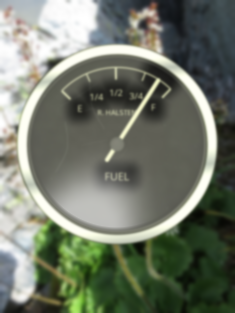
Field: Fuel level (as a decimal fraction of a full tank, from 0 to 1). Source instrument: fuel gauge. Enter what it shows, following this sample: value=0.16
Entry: value=0.875
